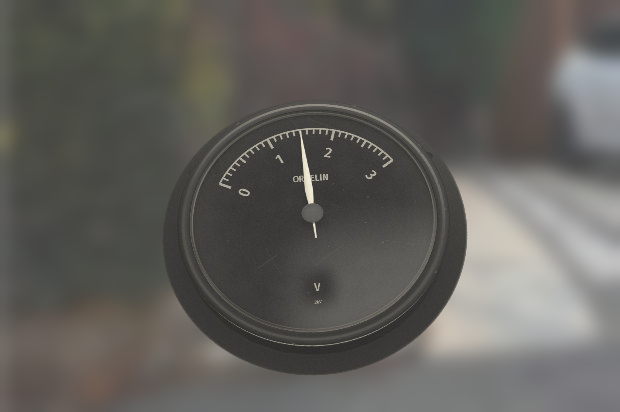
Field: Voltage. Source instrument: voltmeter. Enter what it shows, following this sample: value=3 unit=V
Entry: value=1.5 unit=V
